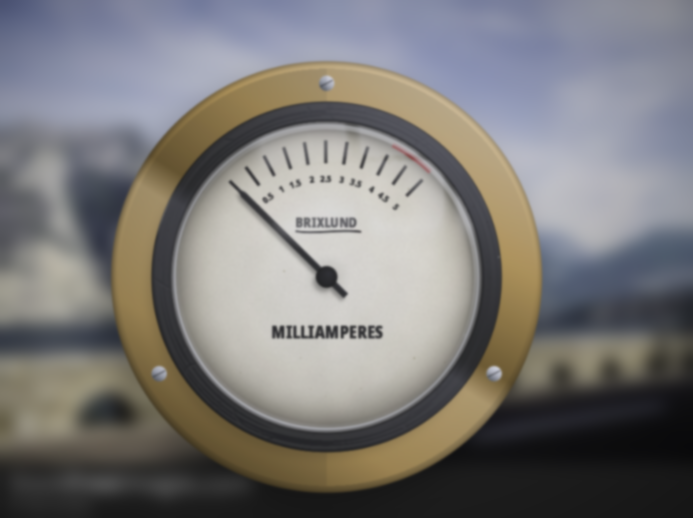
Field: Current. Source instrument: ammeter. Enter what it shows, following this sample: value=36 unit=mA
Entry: value=0 unit=mA
